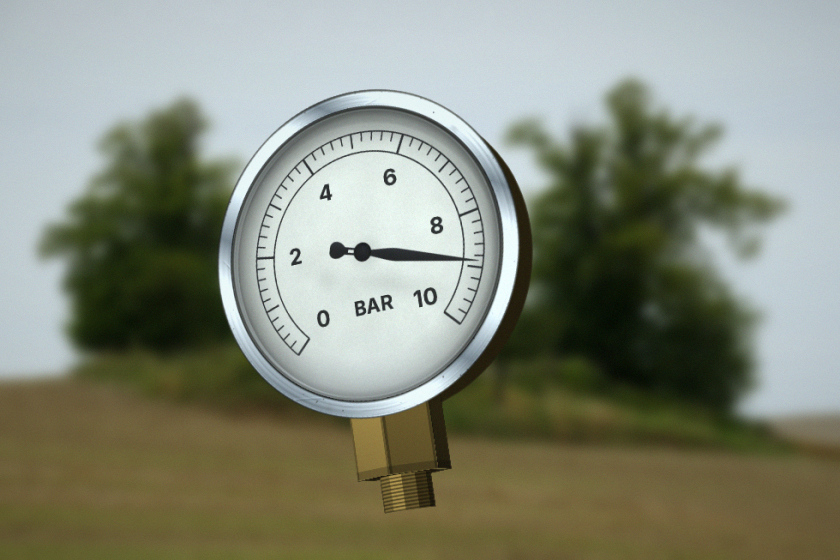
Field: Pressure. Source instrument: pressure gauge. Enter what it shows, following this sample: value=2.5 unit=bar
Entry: value=8.9 unit=bar
